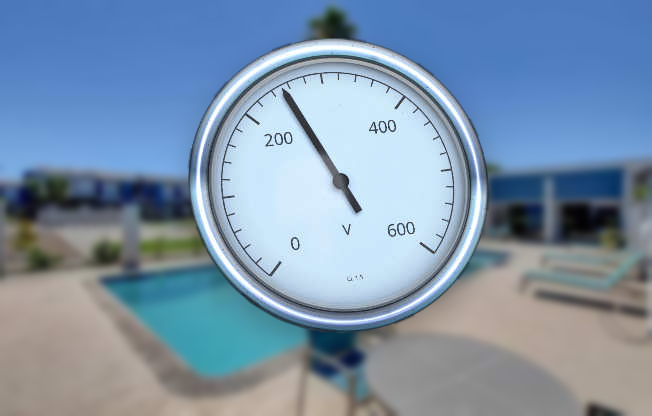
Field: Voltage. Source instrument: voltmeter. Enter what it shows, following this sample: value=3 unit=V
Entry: value=250 unit=V
